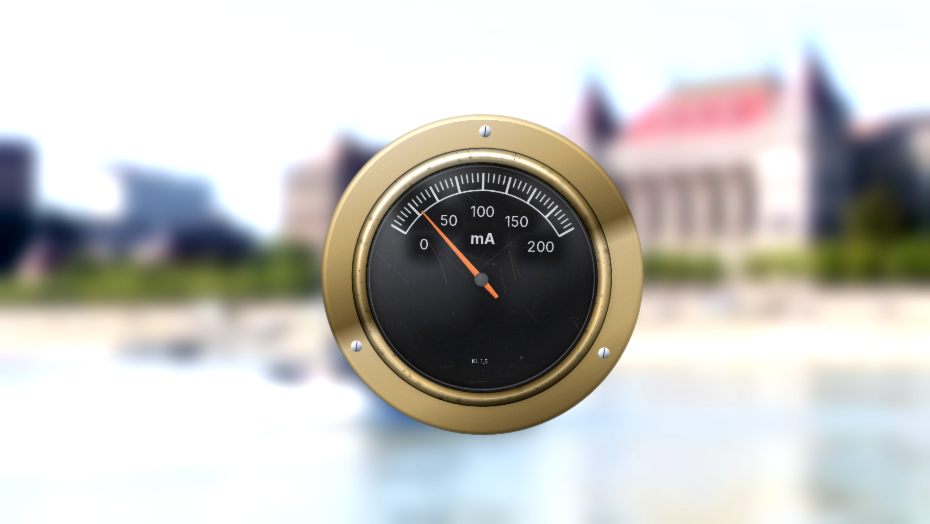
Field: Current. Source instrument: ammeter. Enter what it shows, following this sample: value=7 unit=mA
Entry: value=30 unit=mA
